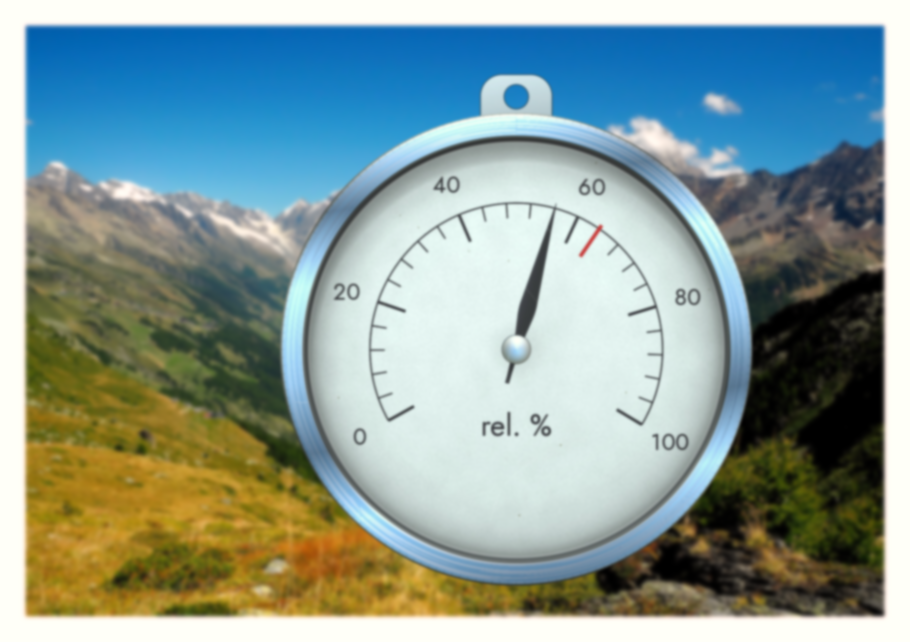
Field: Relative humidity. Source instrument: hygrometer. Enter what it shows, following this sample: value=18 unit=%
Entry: value=56 unit=%
